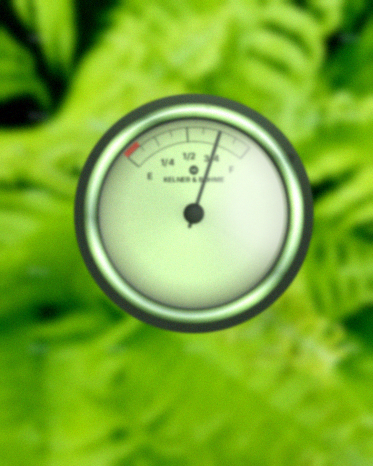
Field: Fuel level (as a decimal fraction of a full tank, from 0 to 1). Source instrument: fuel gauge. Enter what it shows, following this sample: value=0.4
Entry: value=0.75
